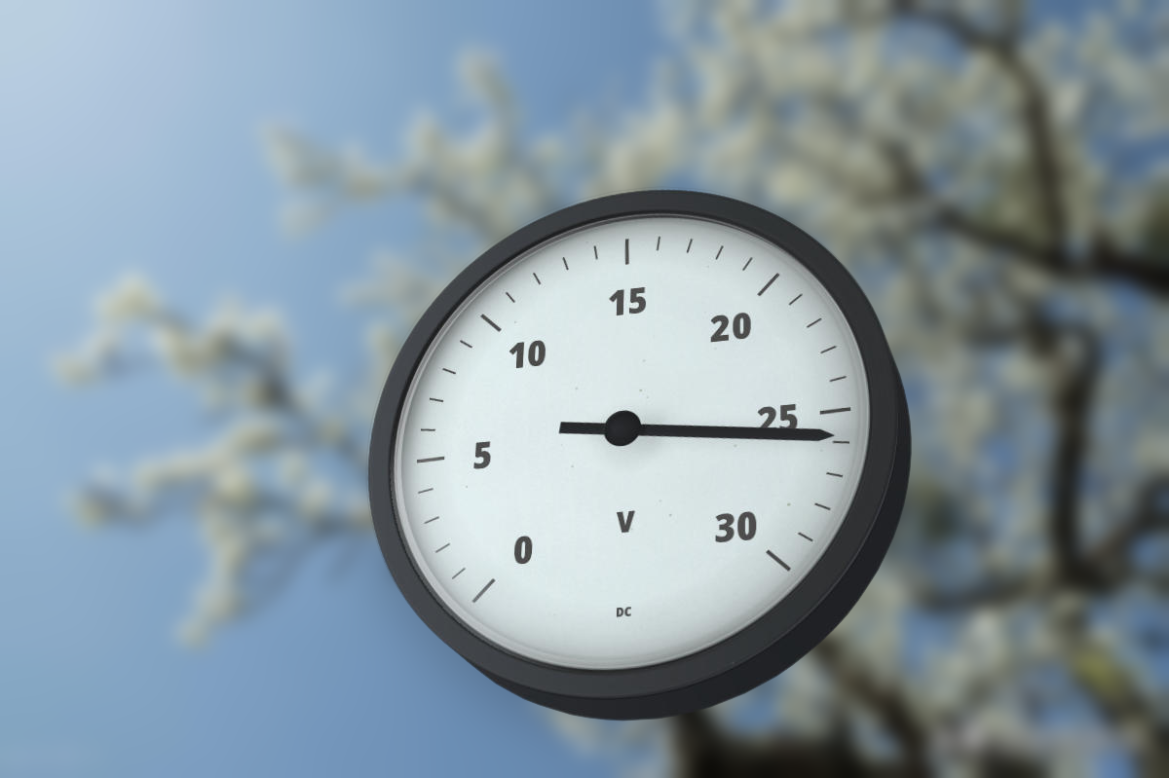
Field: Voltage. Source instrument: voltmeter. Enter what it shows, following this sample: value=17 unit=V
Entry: value=26 unit=V
